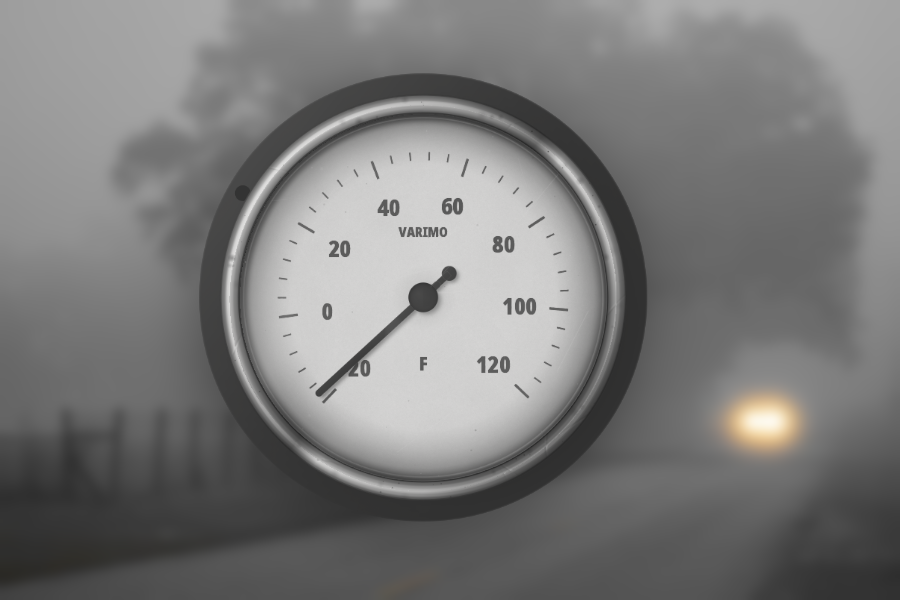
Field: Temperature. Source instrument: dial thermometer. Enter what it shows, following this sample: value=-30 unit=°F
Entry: value=-18 unit=°F
